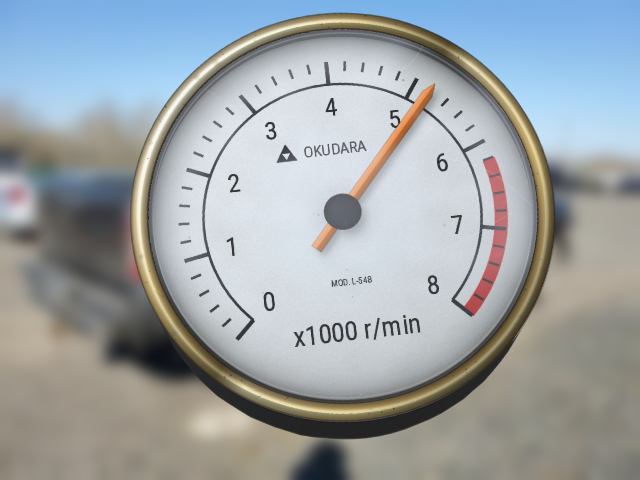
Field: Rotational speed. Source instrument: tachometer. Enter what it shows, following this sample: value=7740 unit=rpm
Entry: value=5200 unit=rpm
